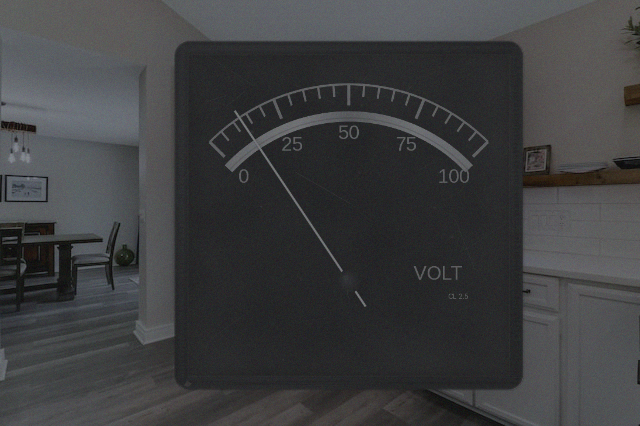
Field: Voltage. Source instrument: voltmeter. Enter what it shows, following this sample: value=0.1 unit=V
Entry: value=12.5 unit=V
